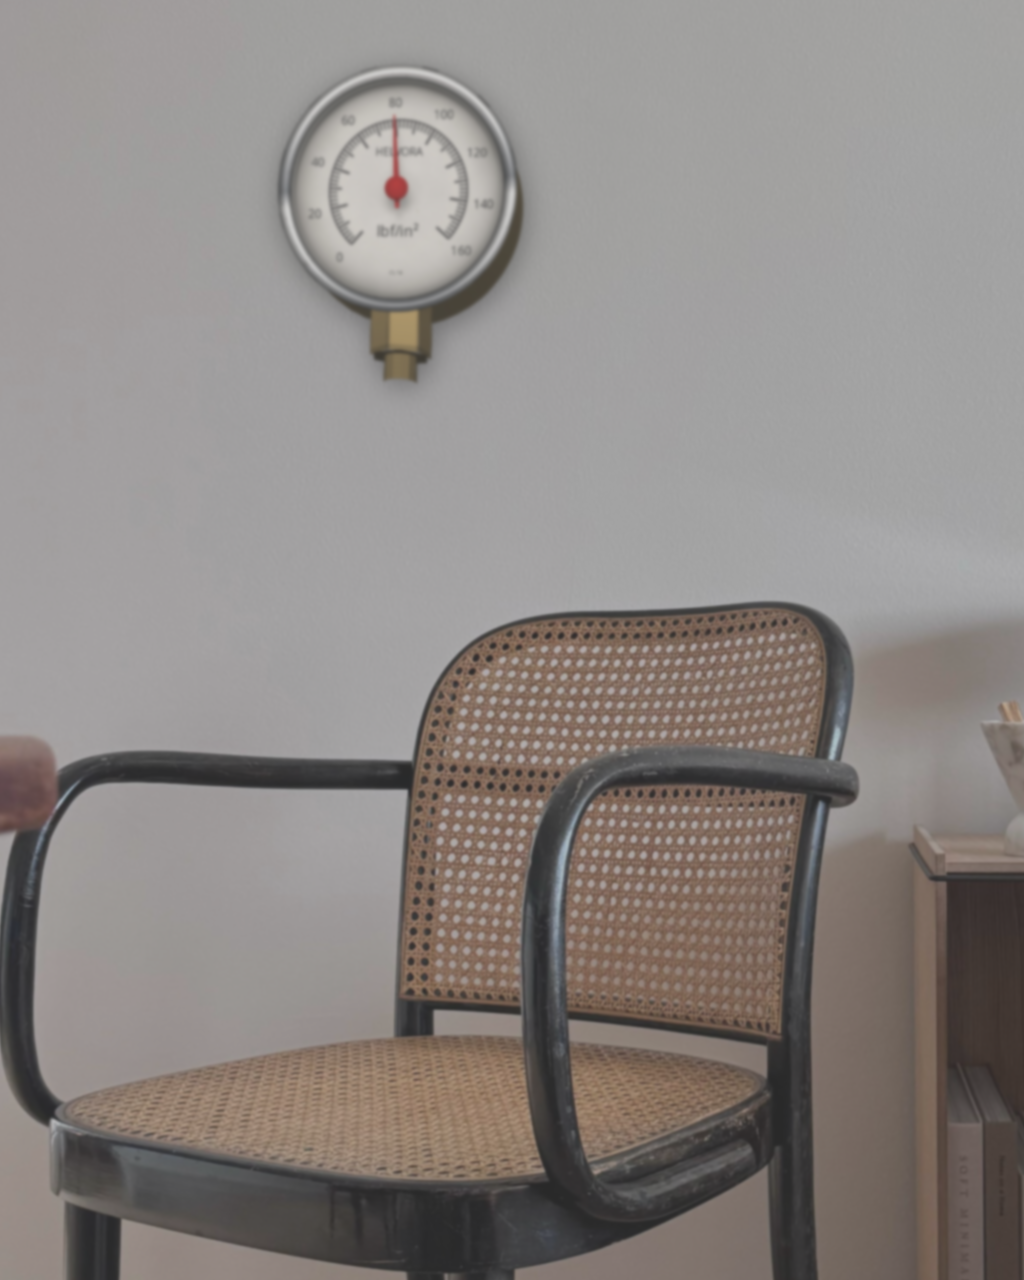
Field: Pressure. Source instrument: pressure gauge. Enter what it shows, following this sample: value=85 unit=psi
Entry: value=80 unit=psi
